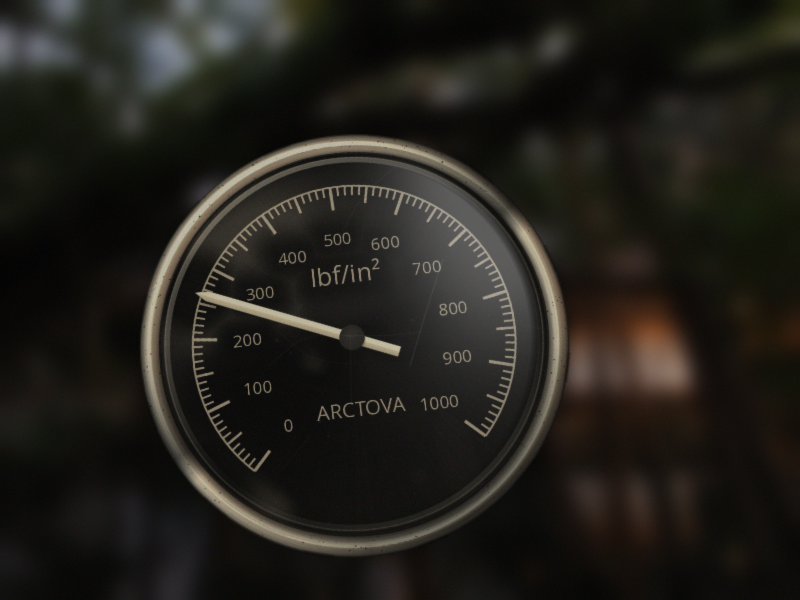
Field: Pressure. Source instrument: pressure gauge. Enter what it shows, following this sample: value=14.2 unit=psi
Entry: value=260 unit=psi
